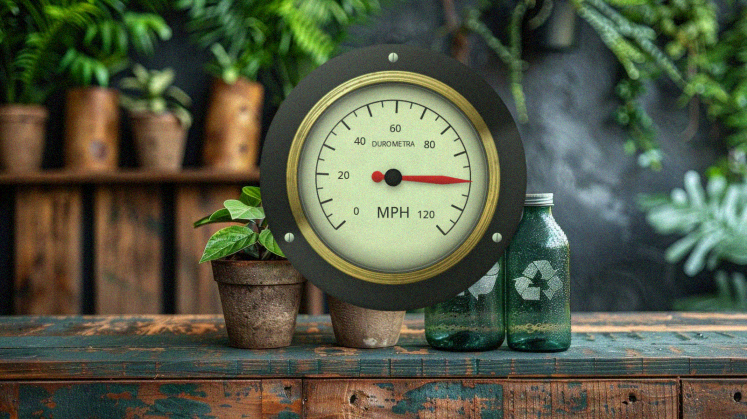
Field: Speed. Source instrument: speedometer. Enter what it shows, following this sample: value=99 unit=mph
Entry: value=100 unit=mph
